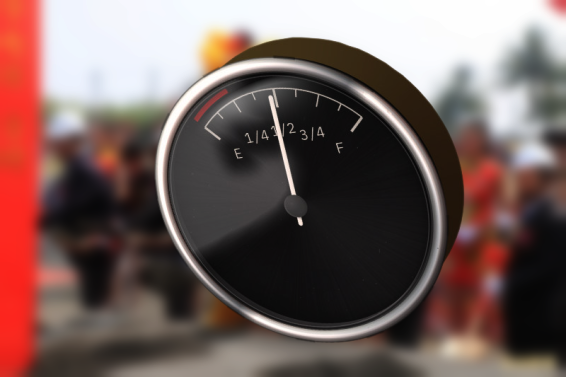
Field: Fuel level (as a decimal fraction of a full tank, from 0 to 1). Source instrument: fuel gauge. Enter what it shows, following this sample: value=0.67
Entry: value=0.5
